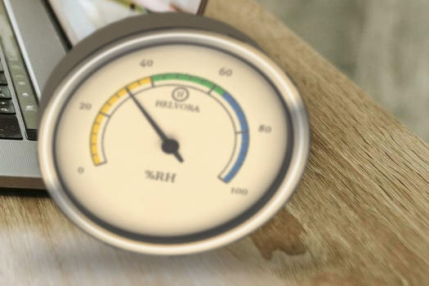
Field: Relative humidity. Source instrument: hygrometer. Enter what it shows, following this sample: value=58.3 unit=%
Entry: value=32 unit=%
